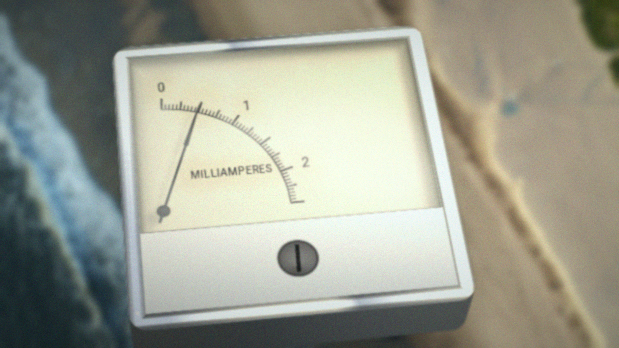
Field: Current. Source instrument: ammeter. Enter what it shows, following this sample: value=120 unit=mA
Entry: value=0.5 unit=mA
